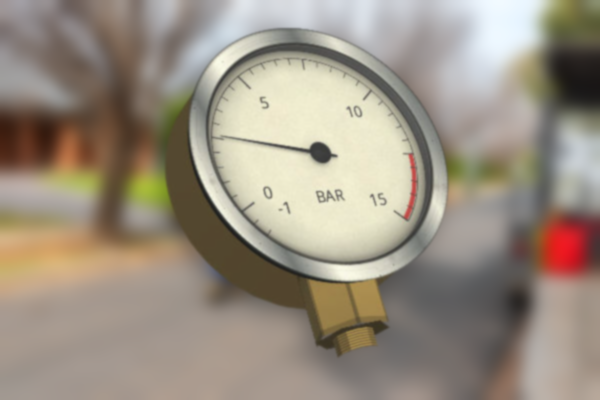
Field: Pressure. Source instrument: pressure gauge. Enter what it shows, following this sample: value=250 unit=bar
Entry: value=2.5 unit=bar
